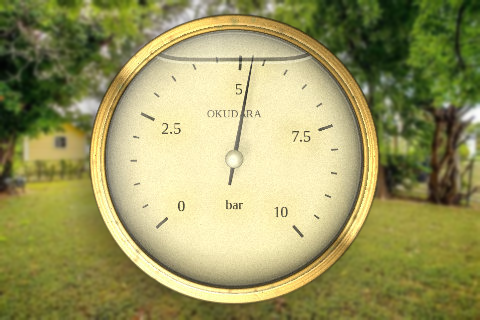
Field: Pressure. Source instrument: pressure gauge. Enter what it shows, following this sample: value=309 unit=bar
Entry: value=5.25 unit=bar
